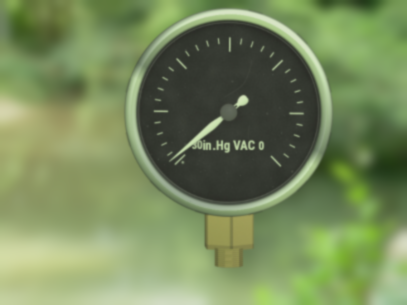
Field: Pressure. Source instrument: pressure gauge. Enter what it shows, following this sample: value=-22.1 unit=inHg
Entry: value=-29.5 unit=inHg
